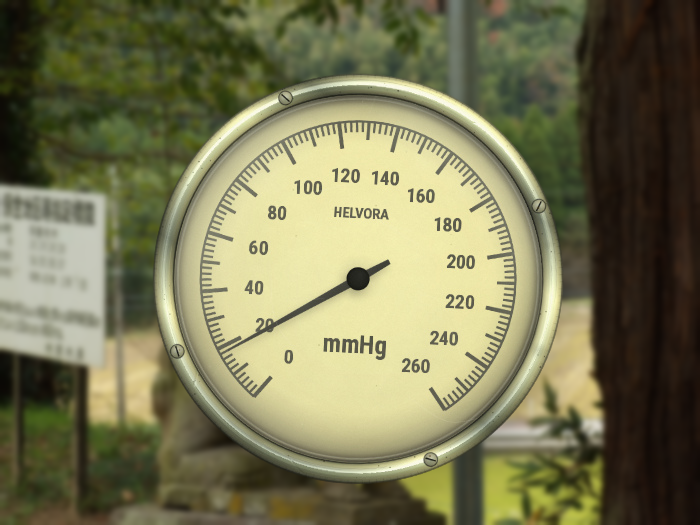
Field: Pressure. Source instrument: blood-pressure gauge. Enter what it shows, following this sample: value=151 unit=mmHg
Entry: value=18 unit=mmHg
